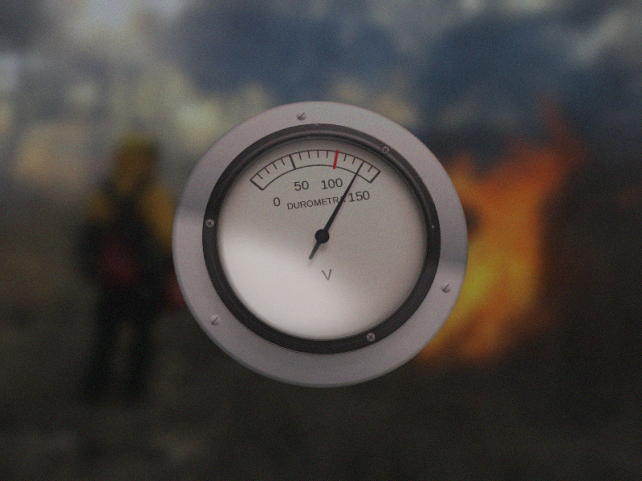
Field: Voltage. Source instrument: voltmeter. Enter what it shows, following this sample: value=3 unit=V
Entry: value=130 unit=V
